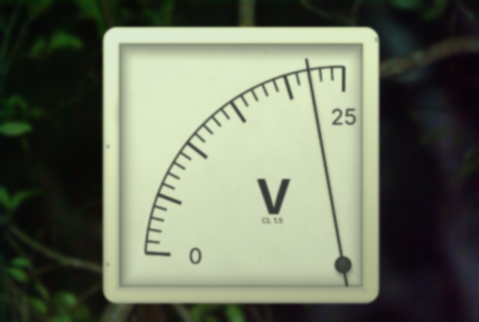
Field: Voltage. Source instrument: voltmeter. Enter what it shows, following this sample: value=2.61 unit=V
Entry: value=22 unit=V
